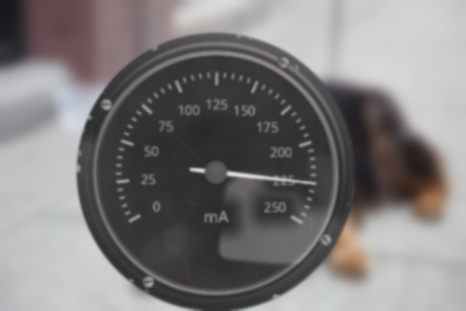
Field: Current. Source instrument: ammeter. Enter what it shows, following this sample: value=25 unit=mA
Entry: value=225 unit=mA
